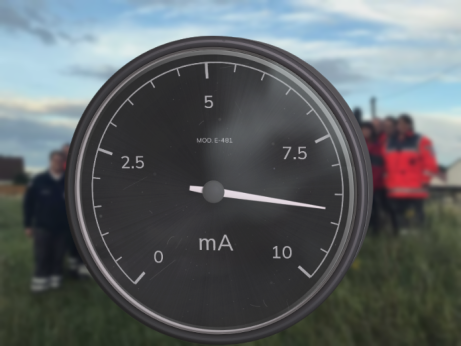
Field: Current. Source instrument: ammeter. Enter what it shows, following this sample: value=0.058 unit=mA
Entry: value=8.75 unit=mA
